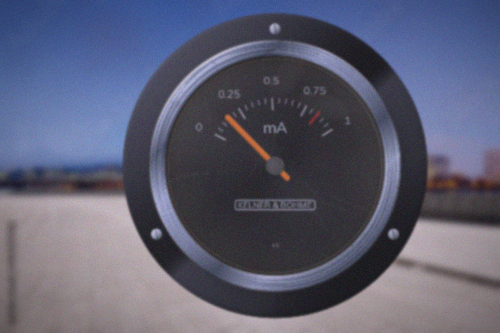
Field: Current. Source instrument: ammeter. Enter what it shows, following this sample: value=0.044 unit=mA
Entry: value=0.15 unit=mA
